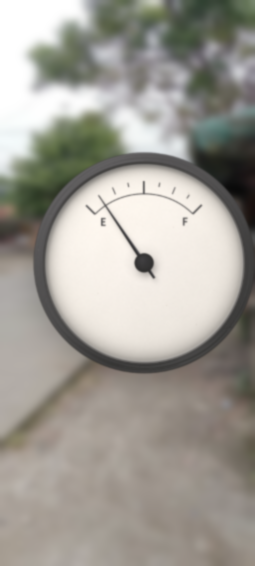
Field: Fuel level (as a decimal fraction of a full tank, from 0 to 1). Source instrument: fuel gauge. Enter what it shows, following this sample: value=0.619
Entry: value=0.125
